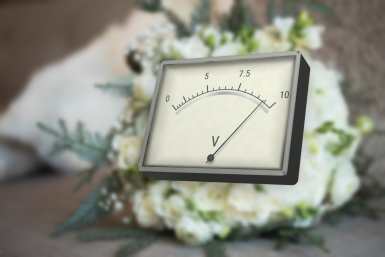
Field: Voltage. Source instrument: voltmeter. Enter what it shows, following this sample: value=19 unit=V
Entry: value=9.5 unit=V
